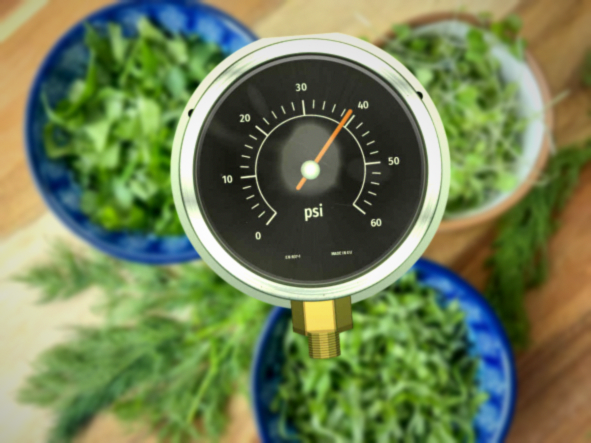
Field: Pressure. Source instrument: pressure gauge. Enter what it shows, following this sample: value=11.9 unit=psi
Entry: value=39 unit=psi
